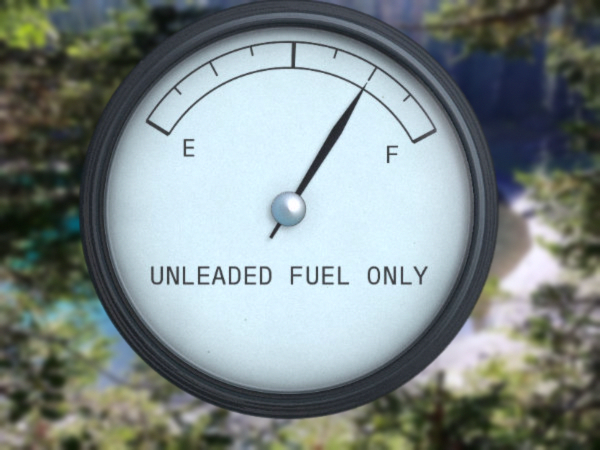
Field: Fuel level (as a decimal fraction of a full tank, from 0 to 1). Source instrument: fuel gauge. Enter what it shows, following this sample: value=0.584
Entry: value=0.75
